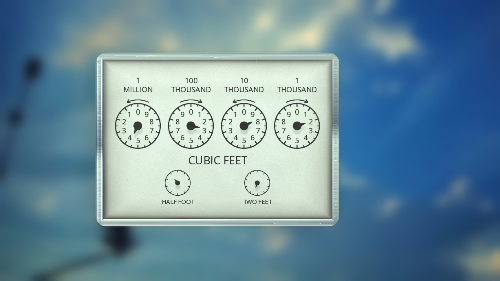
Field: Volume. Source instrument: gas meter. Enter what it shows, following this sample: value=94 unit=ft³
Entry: value=428200 unit=ft³
